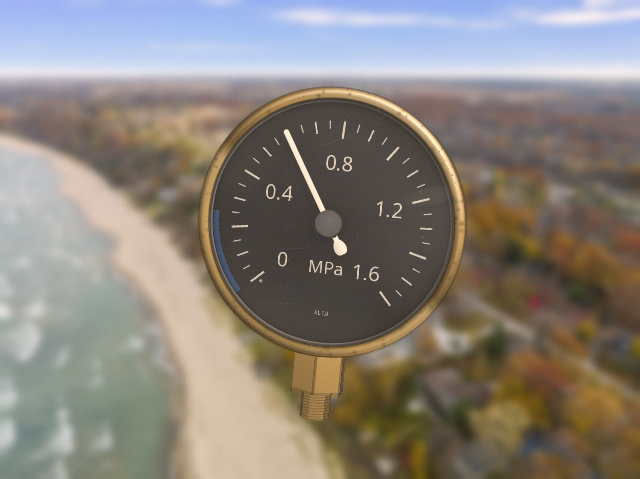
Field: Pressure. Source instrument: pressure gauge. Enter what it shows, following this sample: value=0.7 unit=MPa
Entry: value=0.6 unit=MPa
